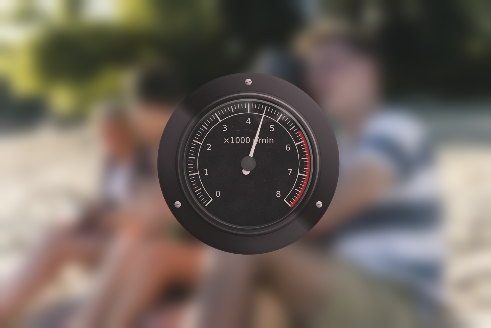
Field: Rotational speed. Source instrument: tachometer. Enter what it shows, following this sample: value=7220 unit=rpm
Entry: value=4500 unit=rpm
